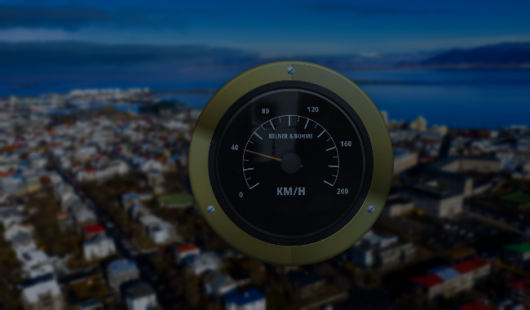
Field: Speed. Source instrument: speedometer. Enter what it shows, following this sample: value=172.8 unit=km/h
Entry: value=40 unit=km/h
